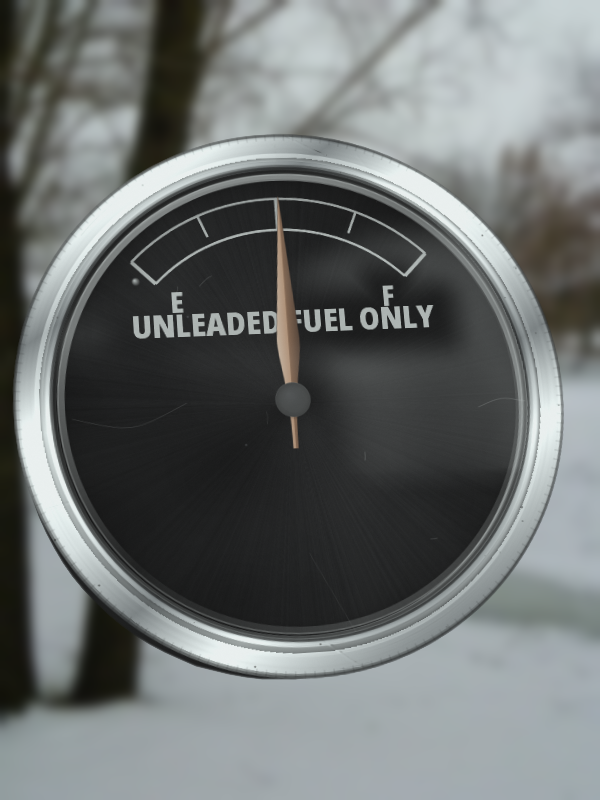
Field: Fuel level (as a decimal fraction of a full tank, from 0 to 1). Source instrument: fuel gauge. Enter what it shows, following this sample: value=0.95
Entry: value=0.5
